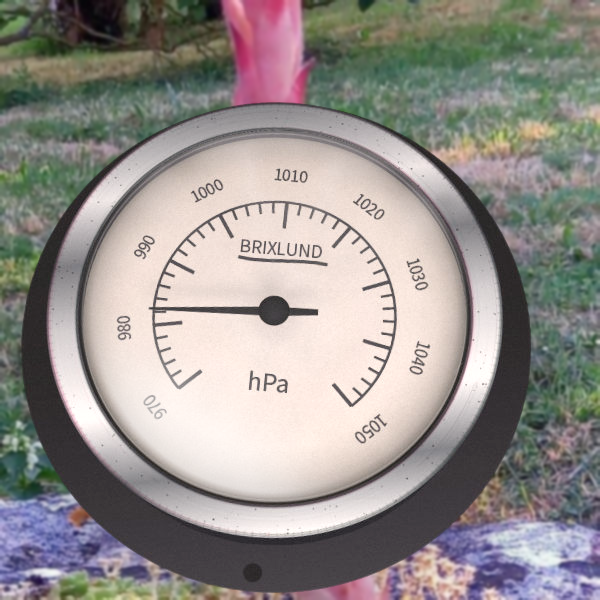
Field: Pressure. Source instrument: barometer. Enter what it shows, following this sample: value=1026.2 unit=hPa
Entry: value=982 unit=hPa
